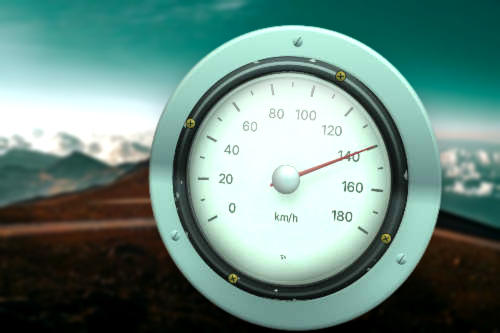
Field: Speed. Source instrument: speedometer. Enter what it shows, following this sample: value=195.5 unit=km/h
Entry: value=140 unit=km/h
